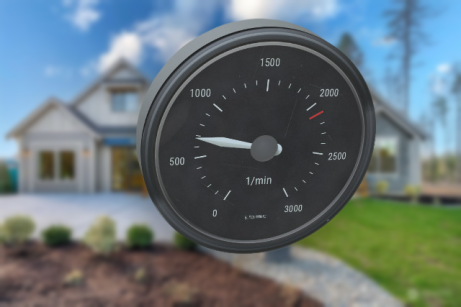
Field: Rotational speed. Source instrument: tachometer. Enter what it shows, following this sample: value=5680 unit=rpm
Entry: value=700 unit=rpm
